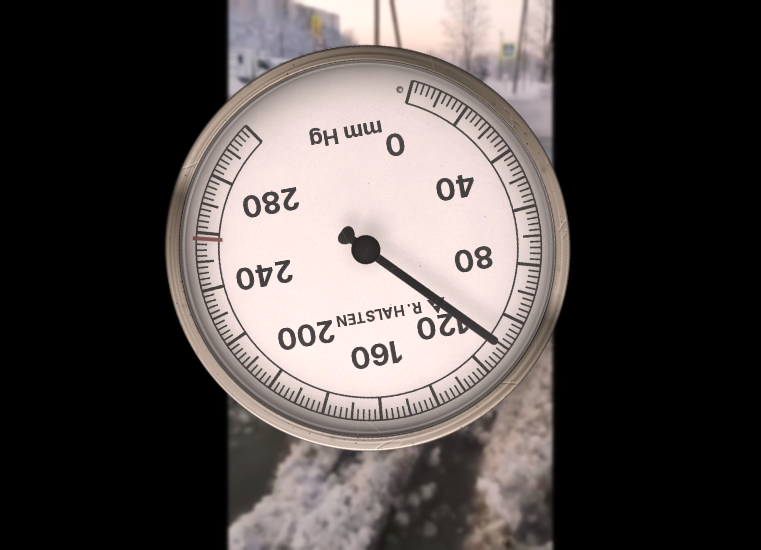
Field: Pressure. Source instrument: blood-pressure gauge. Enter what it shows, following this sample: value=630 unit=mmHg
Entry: value=110 unit=mmHg
